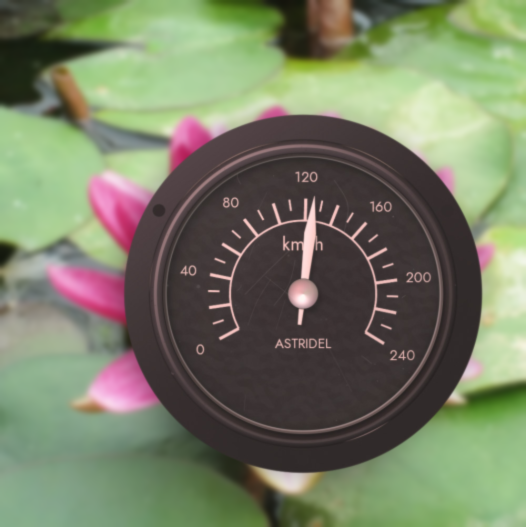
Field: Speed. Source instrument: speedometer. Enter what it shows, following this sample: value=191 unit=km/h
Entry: value=125 unit=km/h
